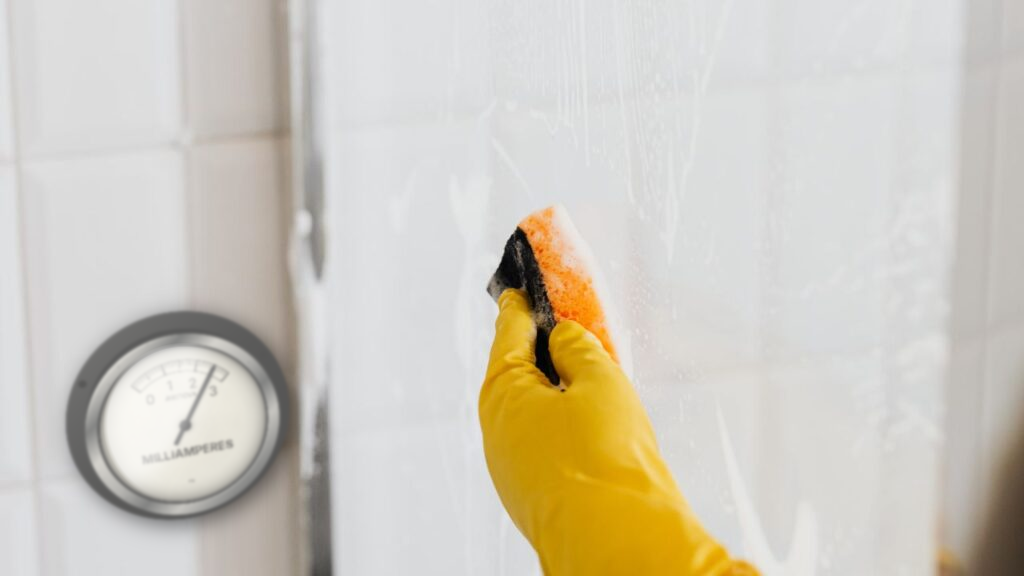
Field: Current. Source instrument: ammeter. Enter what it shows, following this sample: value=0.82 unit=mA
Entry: value=2.5 unit=mA
